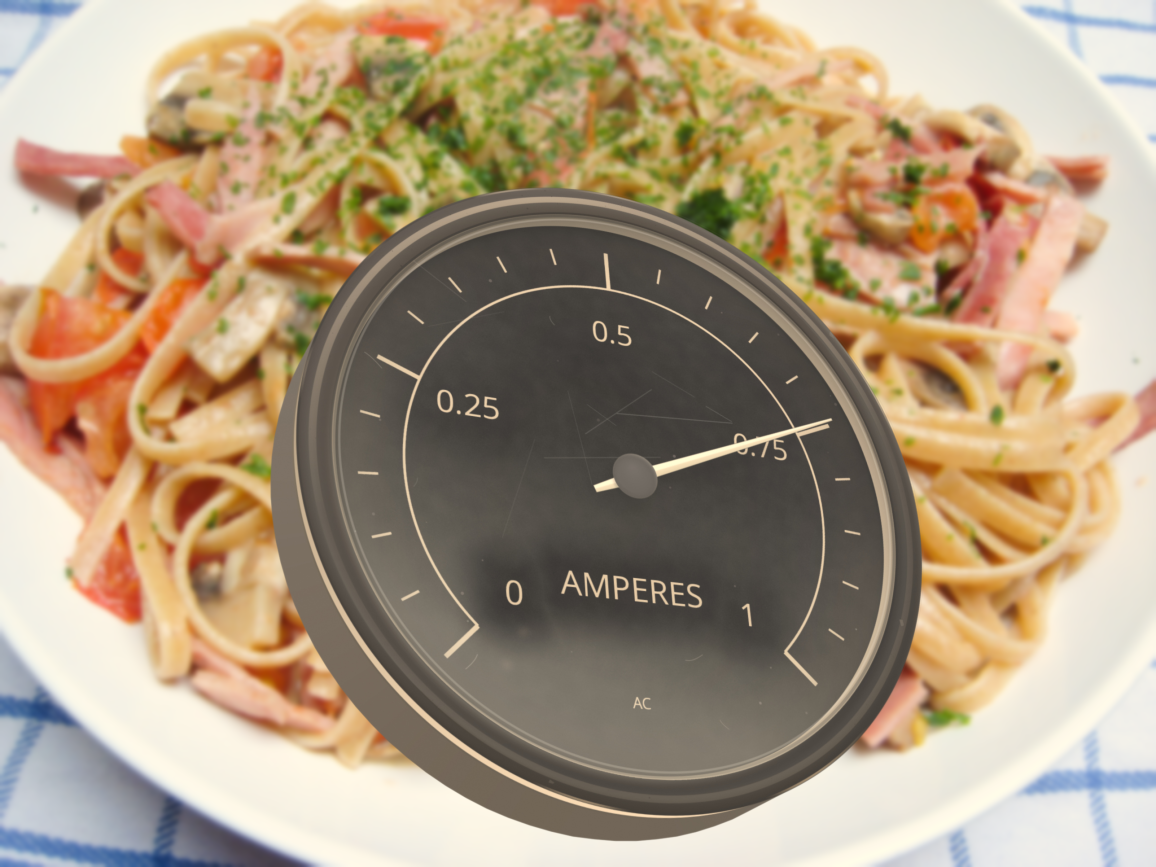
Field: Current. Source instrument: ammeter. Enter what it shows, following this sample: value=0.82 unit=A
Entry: value=0.75 unit=A
